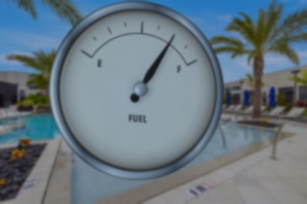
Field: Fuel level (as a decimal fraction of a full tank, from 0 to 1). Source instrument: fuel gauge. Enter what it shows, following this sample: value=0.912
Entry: value=0.75
